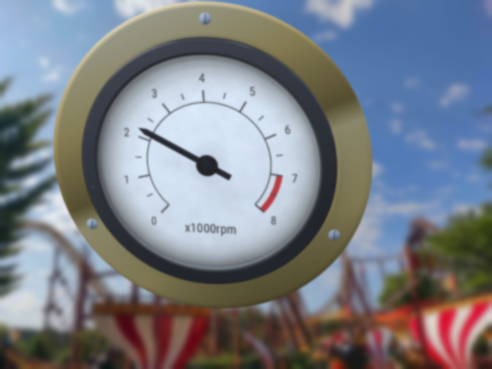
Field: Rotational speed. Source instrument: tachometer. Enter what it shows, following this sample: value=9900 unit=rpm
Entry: value=2250 unit=rpm
